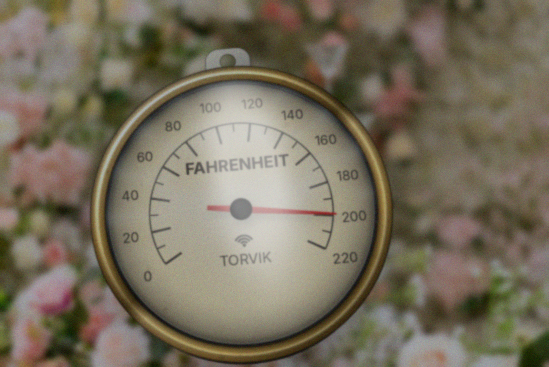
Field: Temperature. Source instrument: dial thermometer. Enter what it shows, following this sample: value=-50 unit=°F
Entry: value=200 unit=°F
